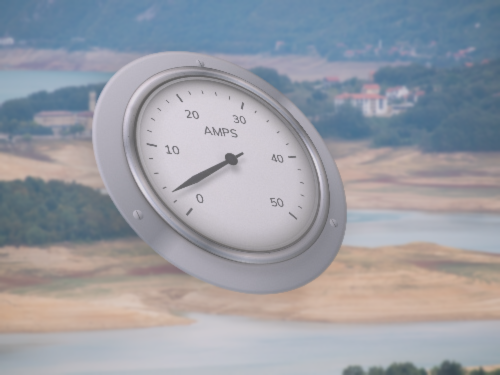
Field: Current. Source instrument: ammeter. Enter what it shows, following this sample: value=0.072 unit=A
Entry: value=3 unit=A
